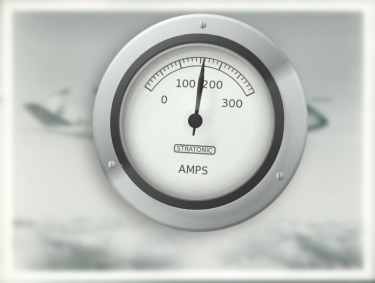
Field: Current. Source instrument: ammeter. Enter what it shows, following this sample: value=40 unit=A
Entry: value=160 unit=A
